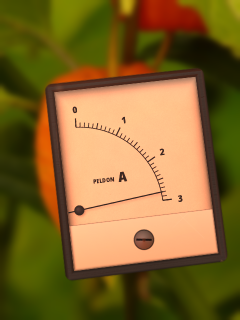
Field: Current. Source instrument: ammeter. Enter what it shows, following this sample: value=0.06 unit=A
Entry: value=2.8 unit=A
